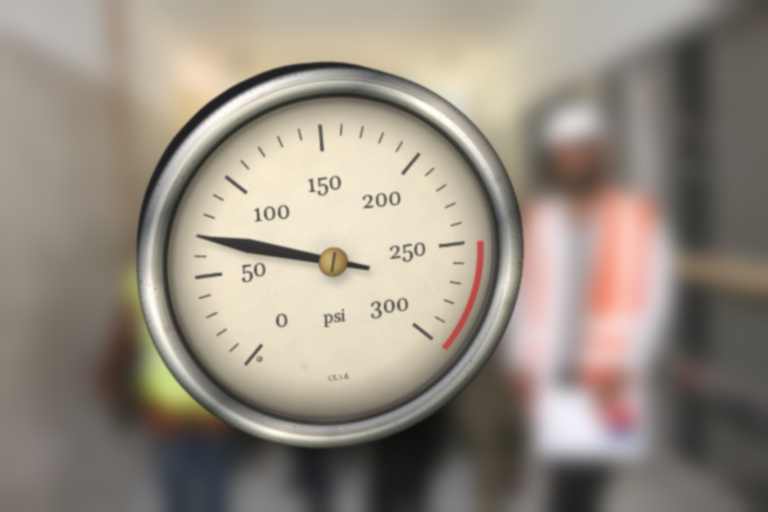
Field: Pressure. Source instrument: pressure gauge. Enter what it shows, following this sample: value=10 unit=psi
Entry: value=70 unit=psi
